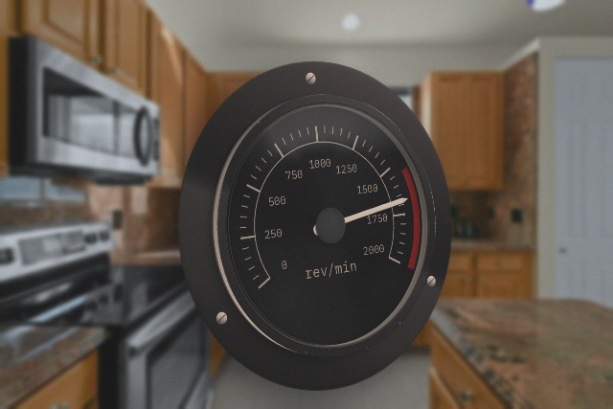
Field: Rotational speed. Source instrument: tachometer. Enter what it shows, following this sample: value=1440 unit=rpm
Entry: value=1675 unit=rpm
